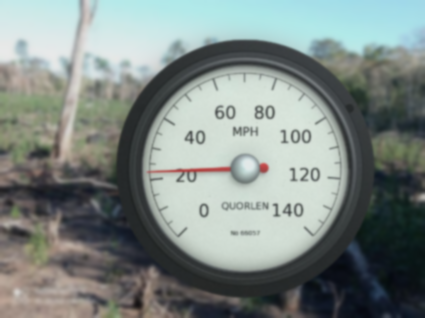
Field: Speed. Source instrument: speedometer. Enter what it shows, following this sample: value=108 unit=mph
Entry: value=22.5 unit=mph
